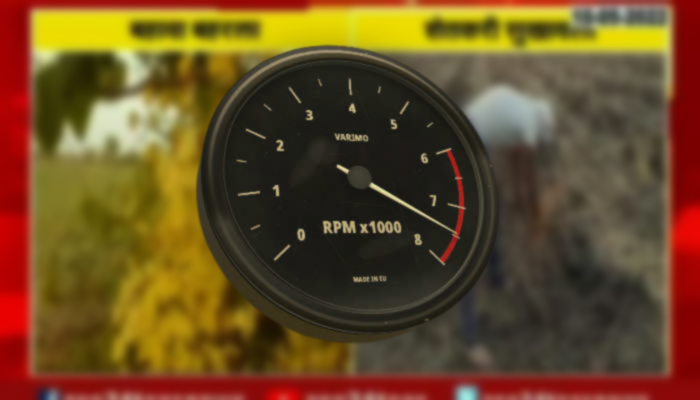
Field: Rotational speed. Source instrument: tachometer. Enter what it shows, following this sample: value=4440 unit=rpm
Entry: value=7500 unit=rpm
